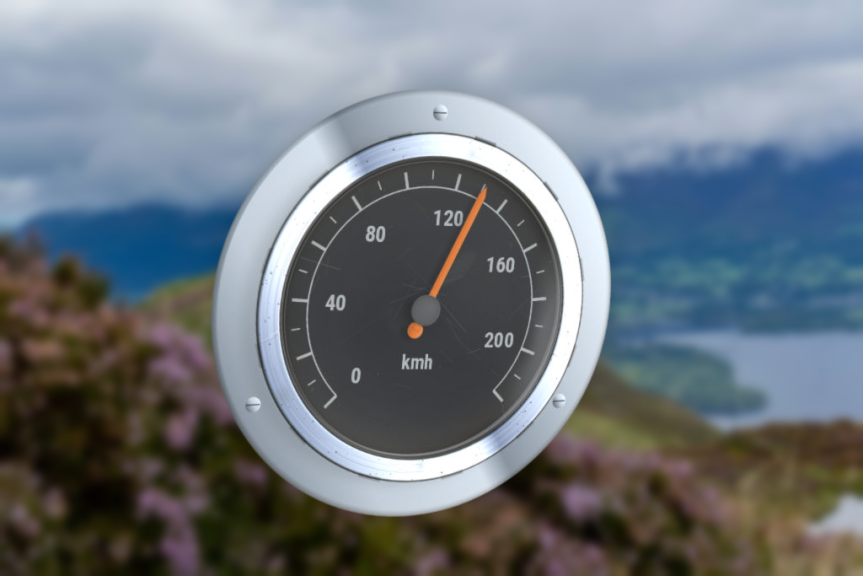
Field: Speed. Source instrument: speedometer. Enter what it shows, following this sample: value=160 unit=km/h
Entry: value=130 unit=km/h
